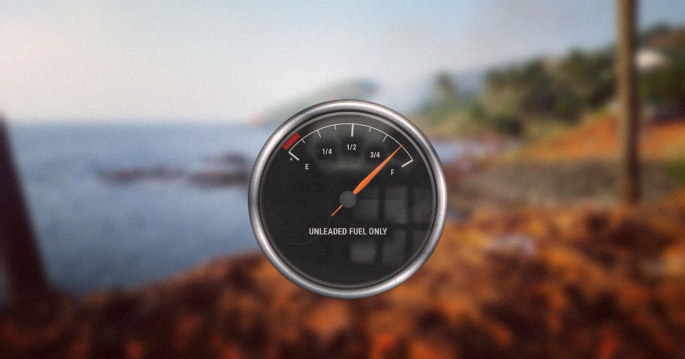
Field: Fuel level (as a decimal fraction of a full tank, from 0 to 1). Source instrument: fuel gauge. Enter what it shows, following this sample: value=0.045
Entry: value=0.875
